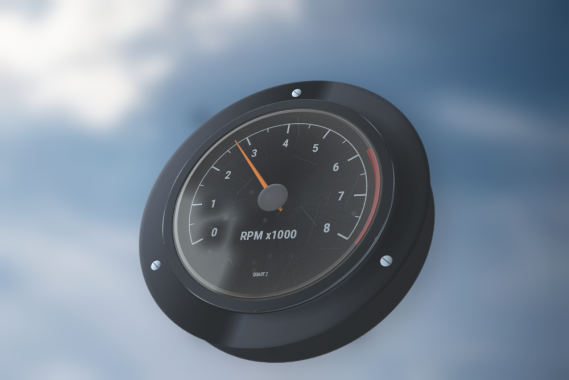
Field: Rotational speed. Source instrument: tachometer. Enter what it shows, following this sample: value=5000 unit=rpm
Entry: value=2750 unit=rpm
